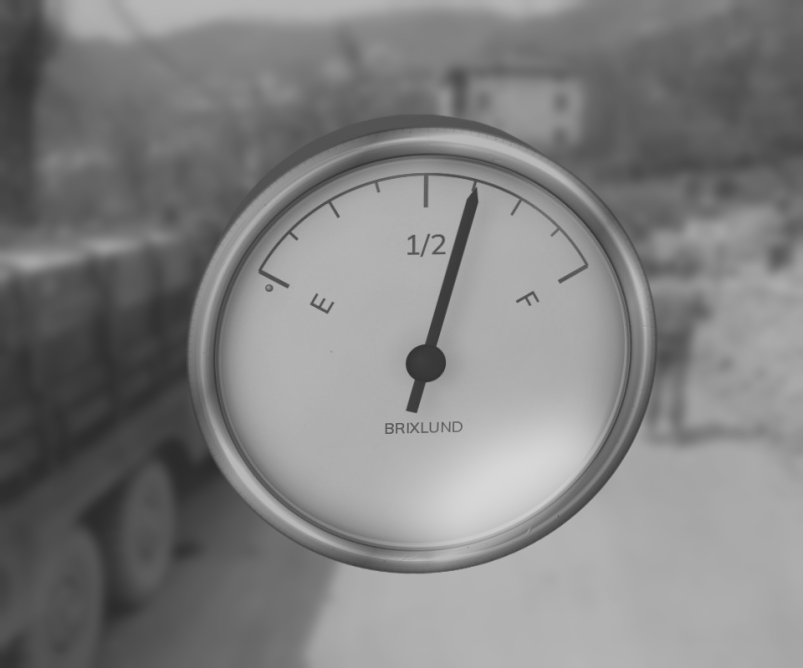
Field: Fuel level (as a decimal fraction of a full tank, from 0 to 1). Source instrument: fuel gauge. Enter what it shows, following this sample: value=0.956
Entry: value=0.625
